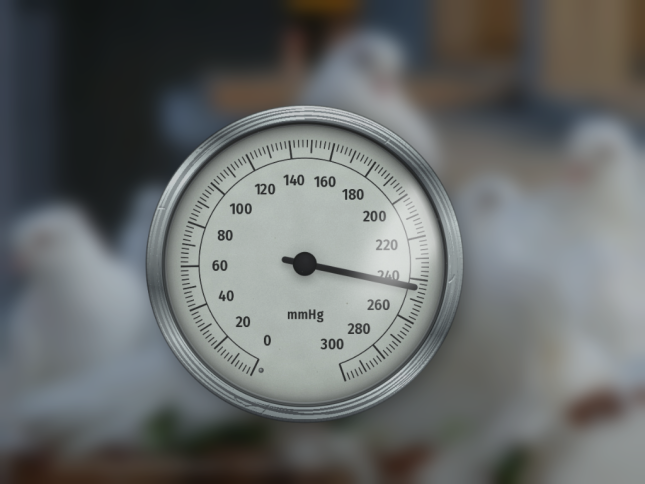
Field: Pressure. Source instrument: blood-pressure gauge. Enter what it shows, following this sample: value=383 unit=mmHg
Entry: value=244 unit=mmHg
